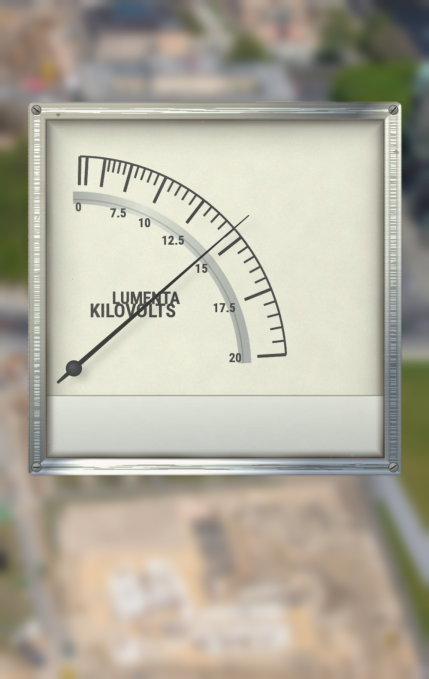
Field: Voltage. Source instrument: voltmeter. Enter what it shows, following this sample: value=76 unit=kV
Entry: value=14.5 unit=kV
